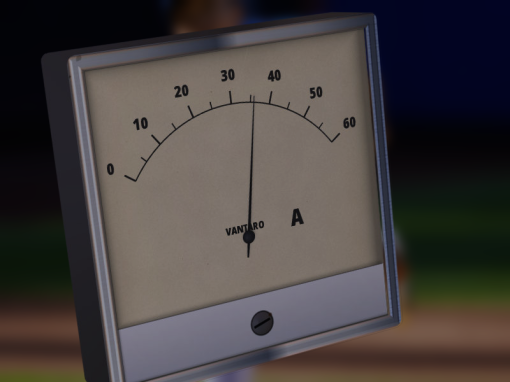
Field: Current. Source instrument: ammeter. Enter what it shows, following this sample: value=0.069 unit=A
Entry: value=35 unit=A
